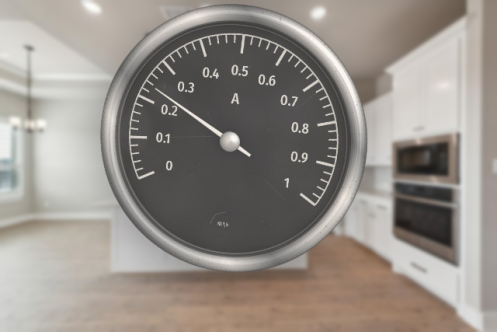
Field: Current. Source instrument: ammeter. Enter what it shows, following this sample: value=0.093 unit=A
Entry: value=0.24 unit=A
